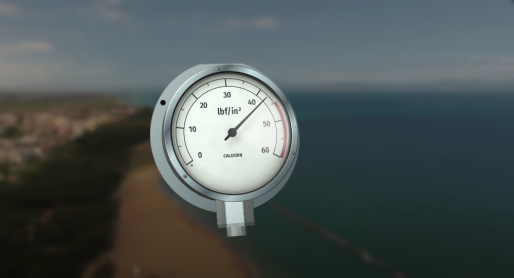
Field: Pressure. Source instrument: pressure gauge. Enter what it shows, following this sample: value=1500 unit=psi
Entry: value=42.5 unit=psi
